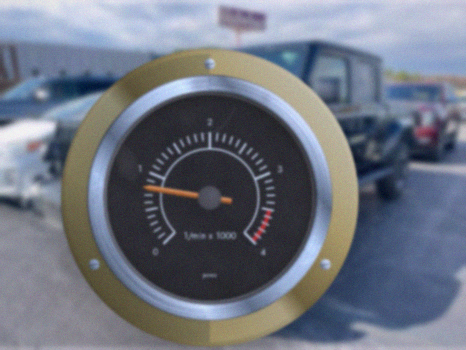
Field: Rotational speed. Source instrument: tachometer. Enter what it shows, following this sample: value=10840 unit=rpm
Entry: value=800 unit=rpm
